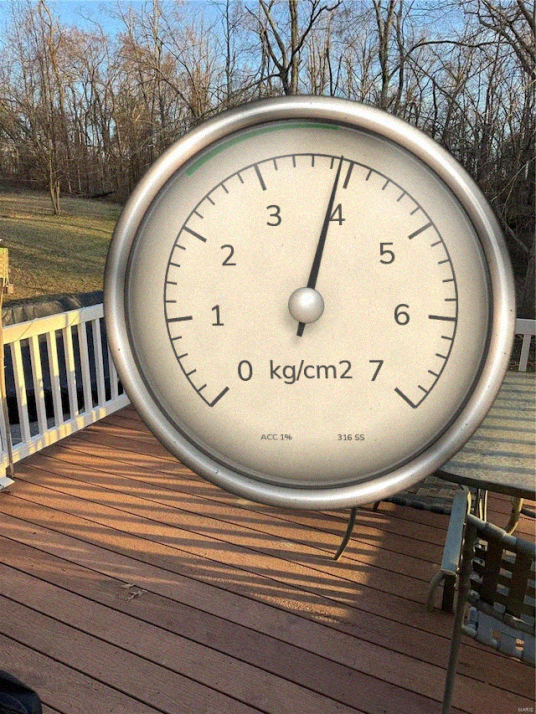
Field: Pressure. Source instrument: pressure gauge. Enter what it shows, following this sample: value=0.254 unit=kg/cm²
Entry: value=3.9 unit=kg/cm²
